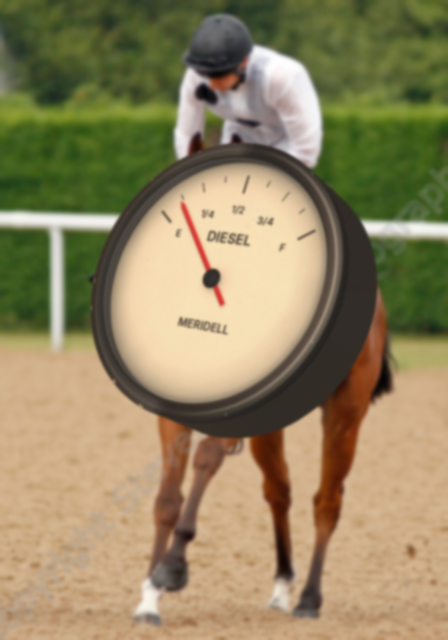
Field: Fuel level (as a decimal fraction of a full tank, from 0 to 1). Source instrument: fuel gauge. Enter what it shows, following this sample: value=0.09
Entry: value=0.125
